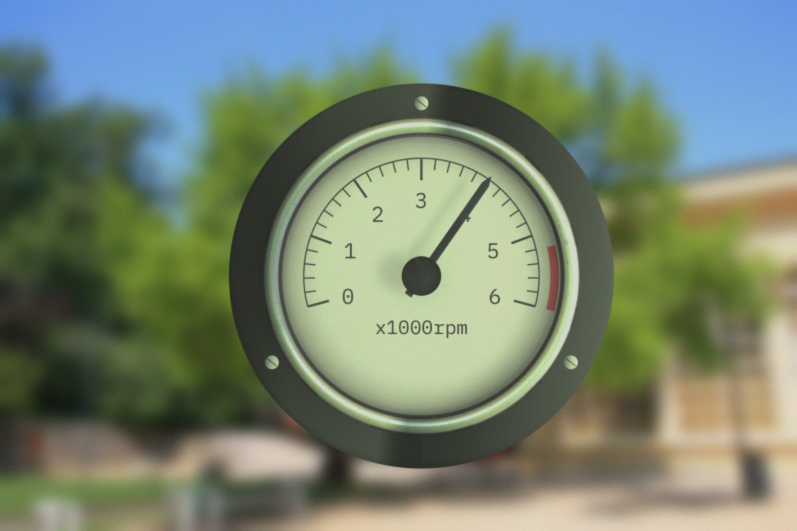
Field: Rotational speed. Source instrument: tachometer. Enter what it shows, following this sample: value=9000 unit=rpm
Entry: value=4000 unit=rpm
